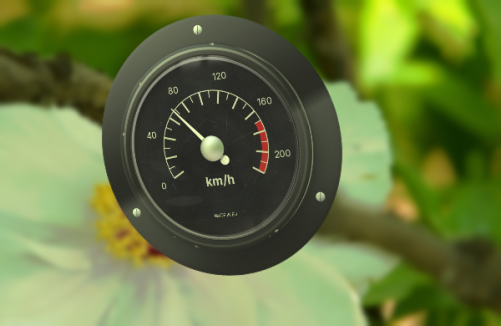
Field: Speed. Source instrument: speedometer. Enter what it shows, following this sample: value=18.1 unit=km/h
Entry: value=70 unit=km/h
